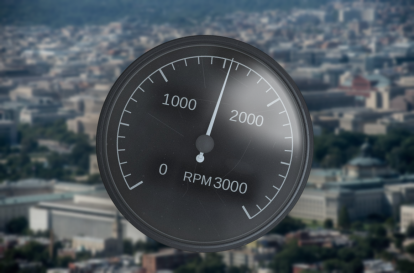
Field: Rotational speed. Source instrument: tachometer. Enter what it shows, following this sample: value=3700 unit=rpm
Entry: value=1550 unit=rpm
